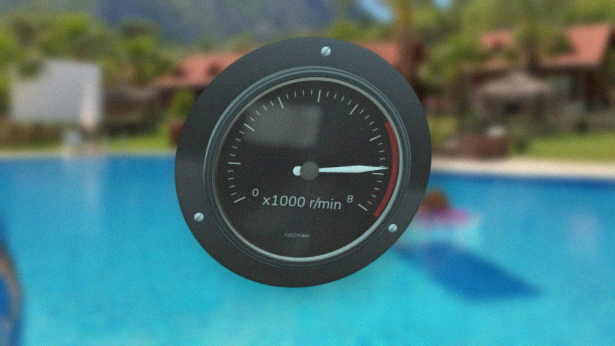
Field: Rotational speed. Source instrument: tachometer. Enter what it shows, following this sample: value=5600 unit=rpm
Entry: value=6800 unit=rpm
